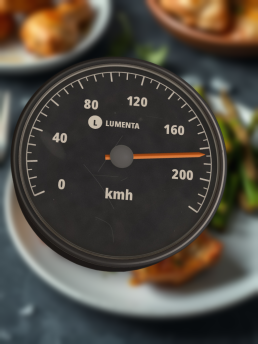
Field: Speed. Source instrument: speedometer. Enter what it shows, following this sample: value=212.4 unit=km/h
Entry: value=185 unit=km/h
